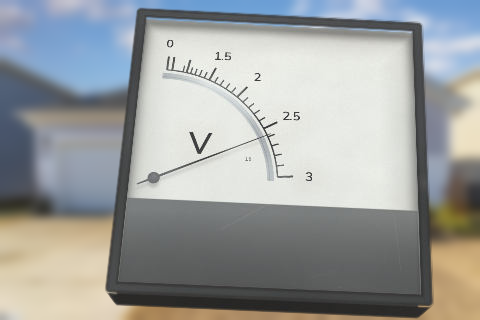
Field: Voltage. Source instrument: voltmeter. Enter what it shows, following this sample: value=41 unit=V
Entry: value=2.6 unit=V
